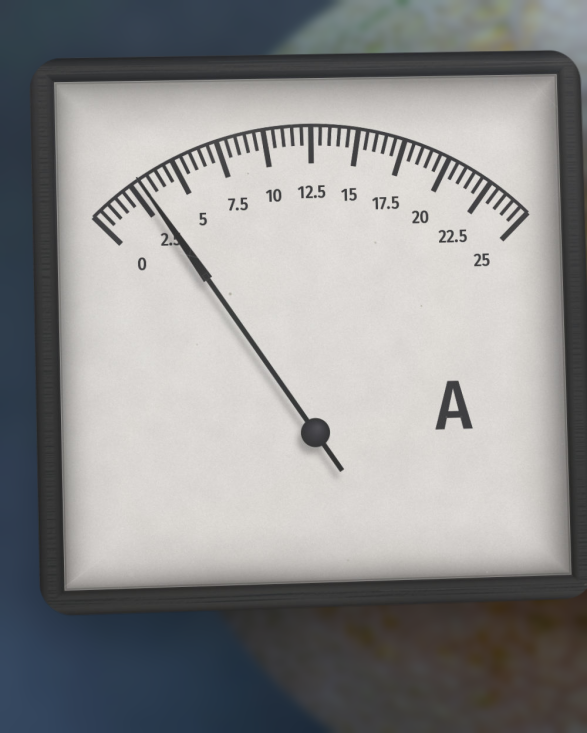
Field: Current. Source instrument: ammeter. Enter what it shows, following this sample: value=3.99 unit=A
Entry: value=3 unit=A
